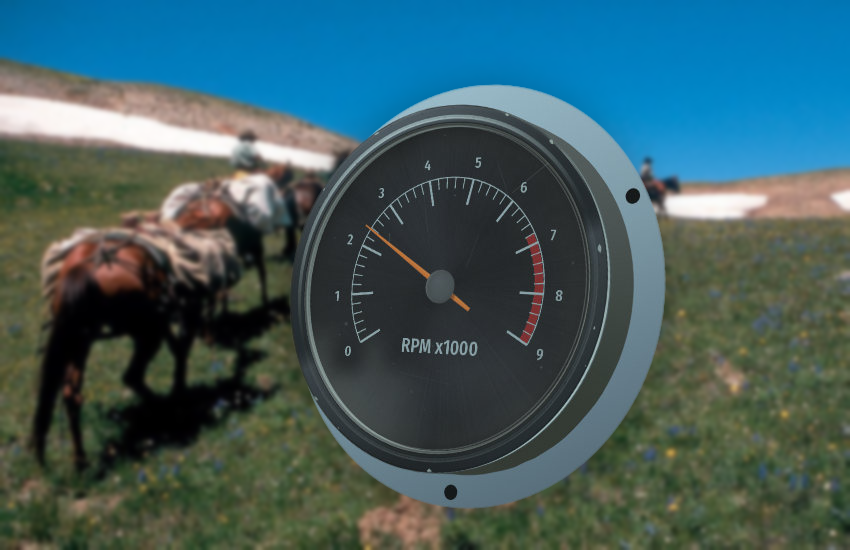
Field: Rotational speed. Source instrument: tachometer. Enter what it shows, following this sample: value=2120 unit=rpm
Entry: value=2400 unit=rpm
